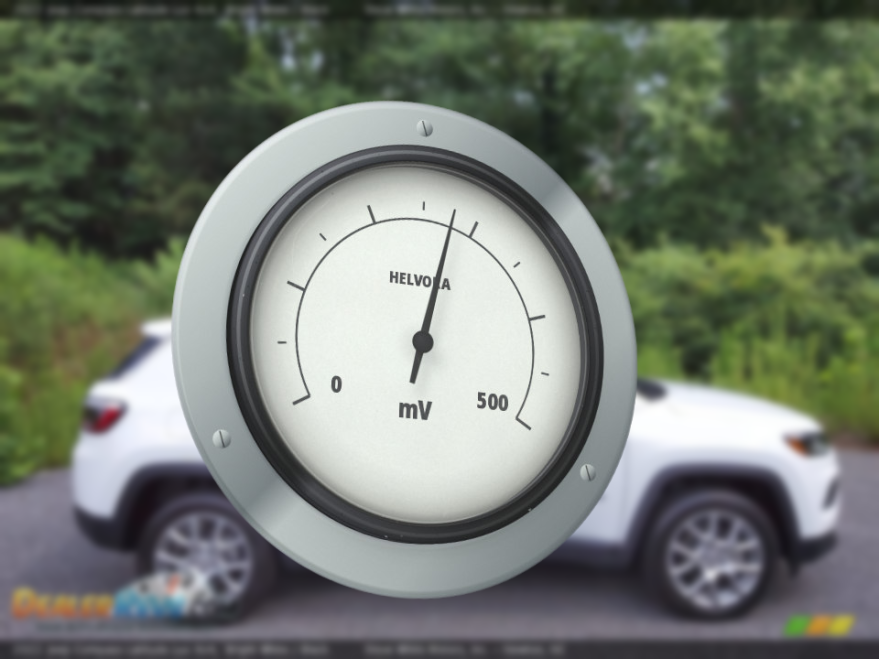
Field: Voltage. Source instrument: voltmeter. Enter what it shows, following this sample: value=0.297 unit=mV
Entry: value=275 unit=mV
